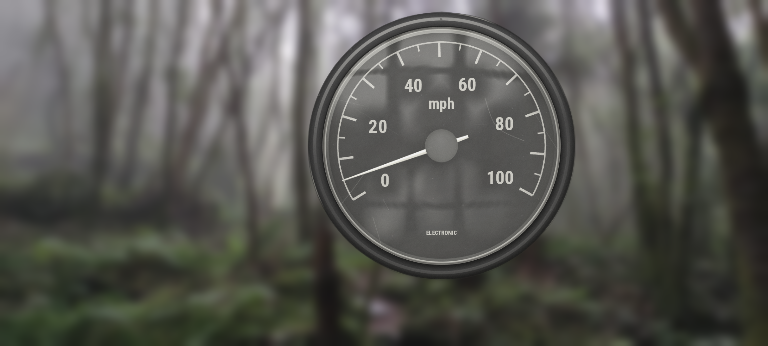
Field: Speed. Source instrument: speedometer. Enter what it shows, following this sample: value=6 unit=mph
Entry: value=5 unit=mph
